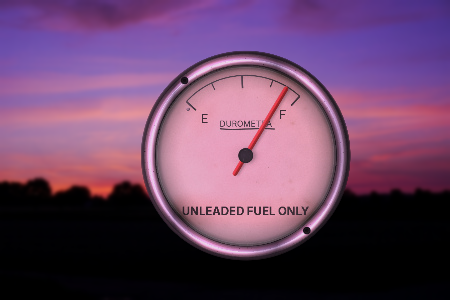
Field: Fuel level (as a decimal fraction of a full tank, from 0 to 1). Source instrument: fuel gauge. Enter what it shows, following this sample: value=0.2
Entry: value=0.875
